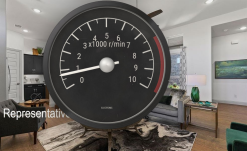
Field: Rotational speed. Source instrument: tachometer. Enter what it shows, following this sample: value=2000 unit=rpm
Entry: value=750 unit=rpm
